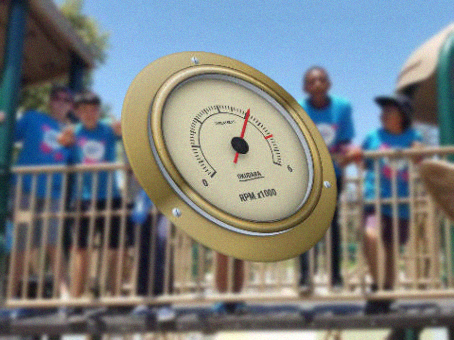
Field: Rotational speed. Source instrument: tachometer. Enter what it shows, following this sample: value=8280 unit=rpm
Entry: value=4000 unit=rpm
